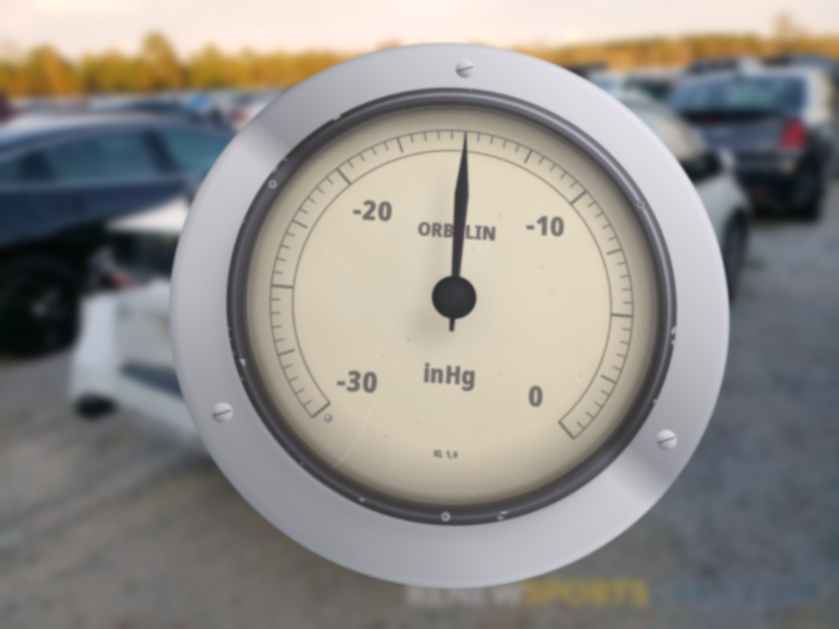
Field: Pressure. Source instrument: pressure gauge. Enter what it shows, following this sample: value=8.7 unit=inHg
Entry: value=-15 unit=inHg
